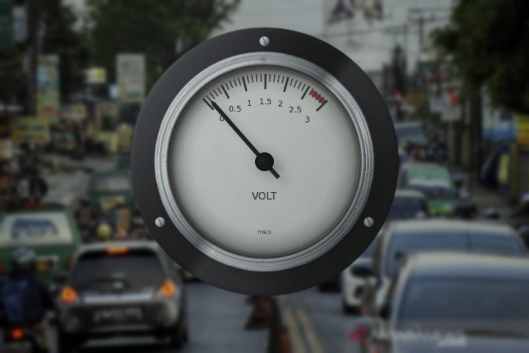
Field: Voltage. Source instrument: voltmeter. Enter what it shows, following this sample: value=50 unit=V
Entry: value=0.1 unit=V
